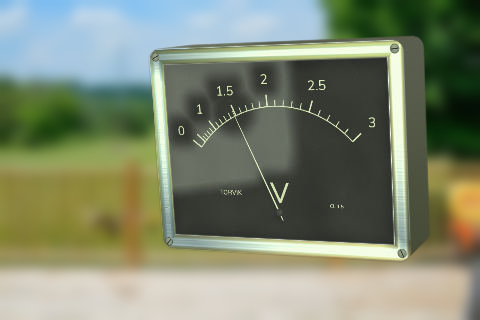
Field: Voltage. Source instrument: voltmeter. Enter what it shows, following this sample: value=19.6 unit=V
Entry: value=1.5 unit=V
